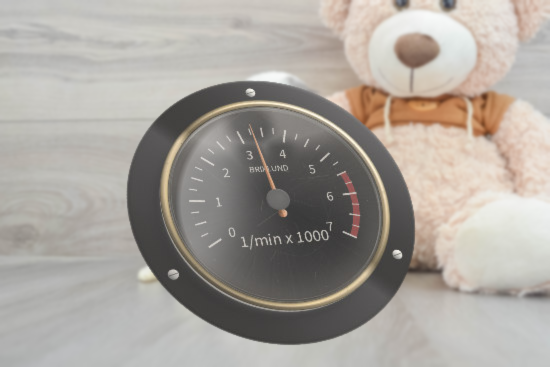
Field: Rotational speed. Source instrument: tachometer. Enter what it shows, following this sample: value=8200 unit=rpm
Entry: value=3250 unit=rpm
